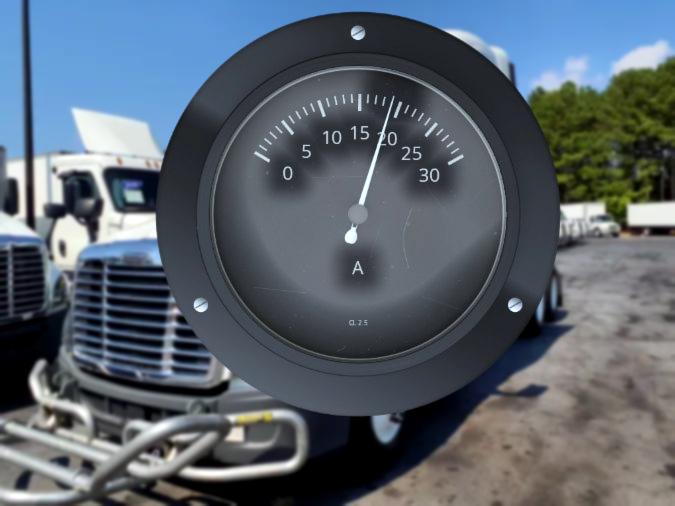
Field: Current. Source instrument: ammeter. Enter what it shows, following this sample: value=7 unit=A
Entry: value=19 unit=A
